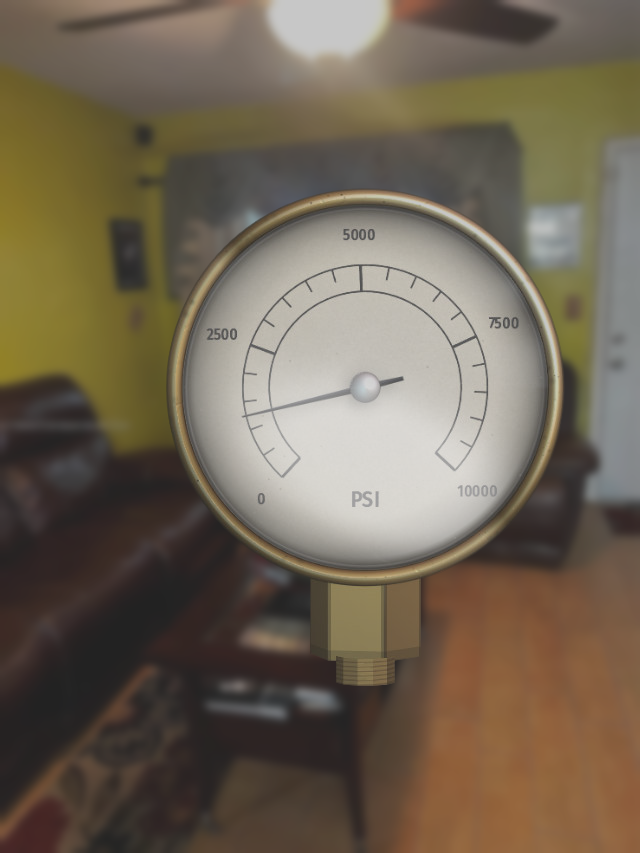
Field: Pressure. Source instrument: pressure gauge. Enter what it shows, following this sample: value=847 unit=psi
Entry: value=1250 unit=psi
